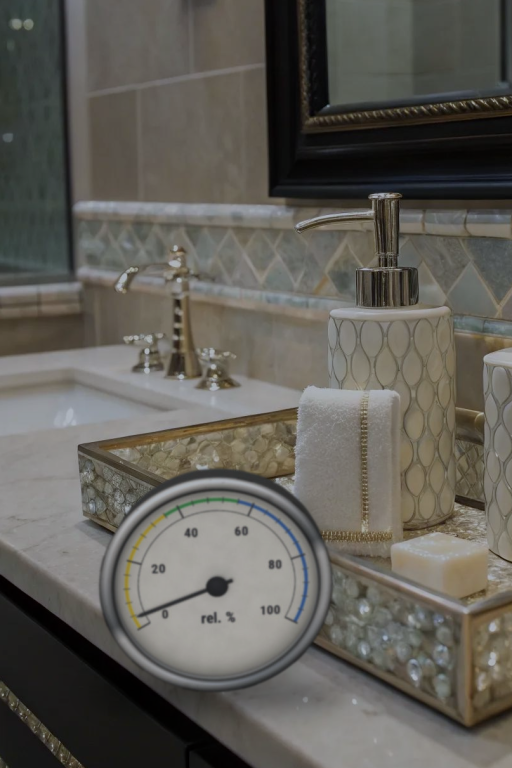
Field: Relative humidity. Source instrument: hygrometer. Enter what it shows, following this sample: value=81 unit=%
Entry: value=4 unit=%
